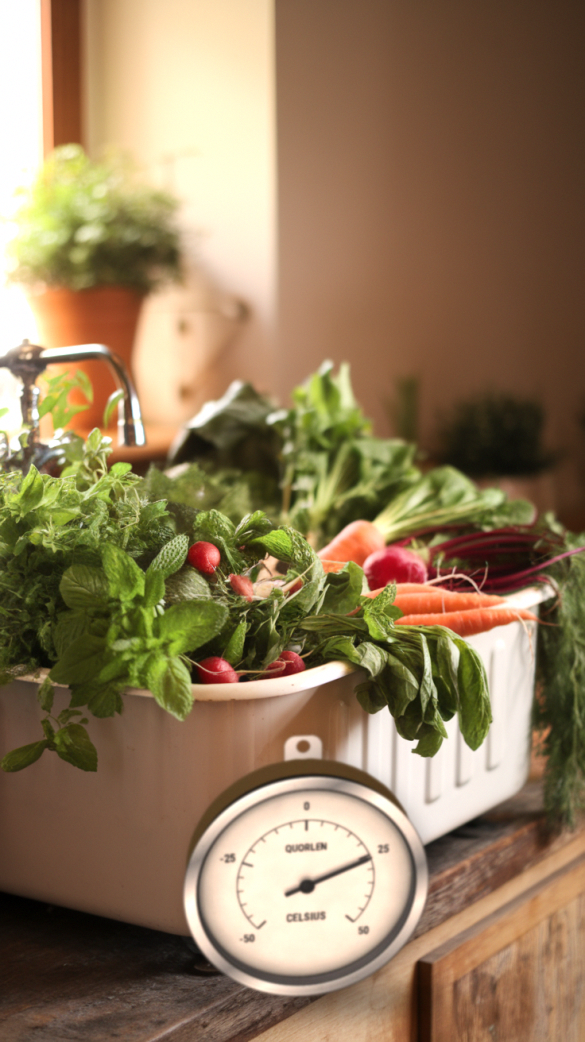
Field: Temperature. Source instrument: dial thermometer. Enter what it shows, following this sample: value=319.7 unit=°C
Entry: value=25 unit=°C
